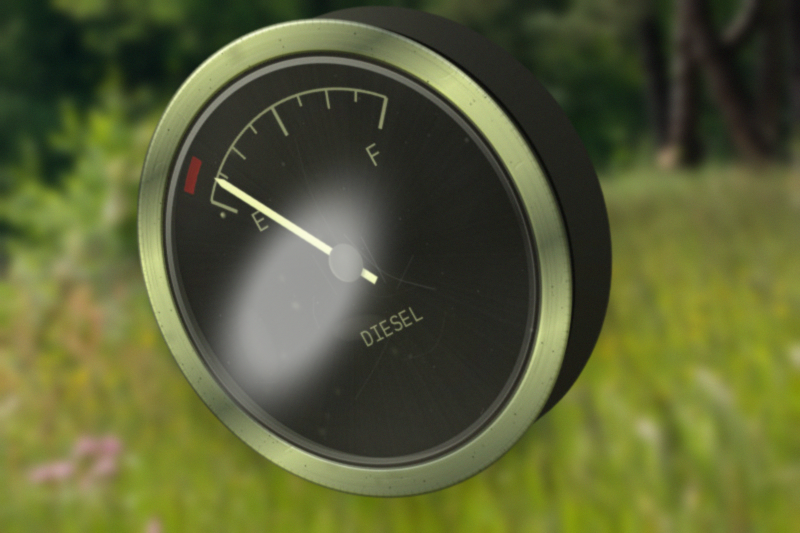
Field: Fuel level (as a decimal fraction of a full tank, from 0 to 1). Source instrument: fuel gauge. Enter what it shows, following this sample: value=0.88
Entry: value=0.125
